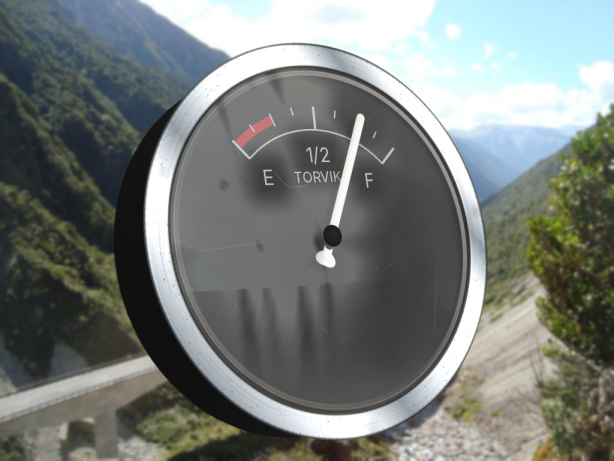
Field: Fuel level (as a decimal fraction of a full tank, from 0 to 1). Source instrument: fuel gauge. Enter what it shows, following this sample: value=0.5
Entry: value=0.75
